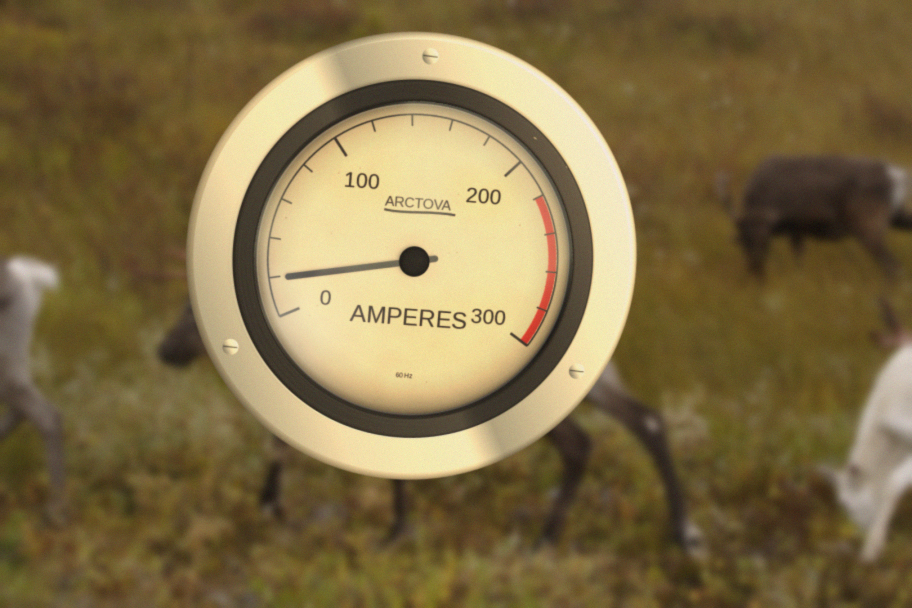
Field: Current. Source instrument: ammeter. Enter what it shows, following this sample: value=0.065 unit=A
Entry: value=20 unit=A
